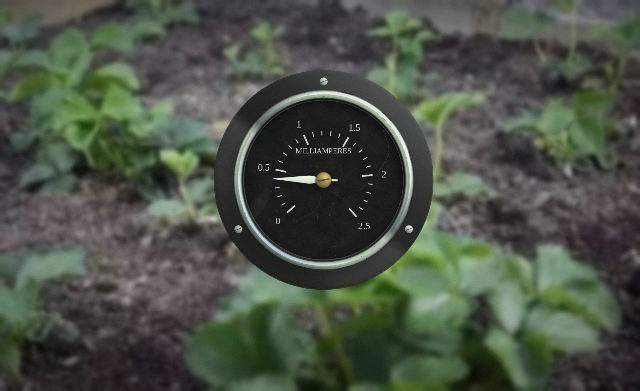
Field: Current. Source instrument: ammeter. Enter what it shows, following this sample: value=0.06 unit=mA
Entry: value=0.4 unit=mA
